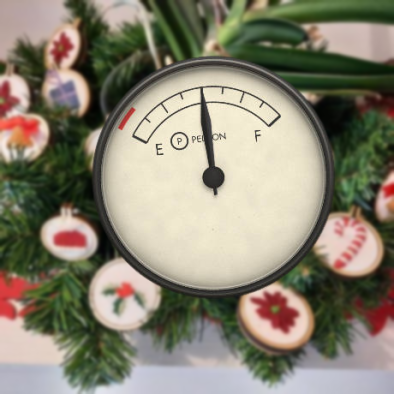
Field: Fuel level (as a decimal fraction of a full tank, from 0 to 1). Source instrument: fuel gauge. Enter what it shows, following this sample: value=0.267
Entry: value=0.5
